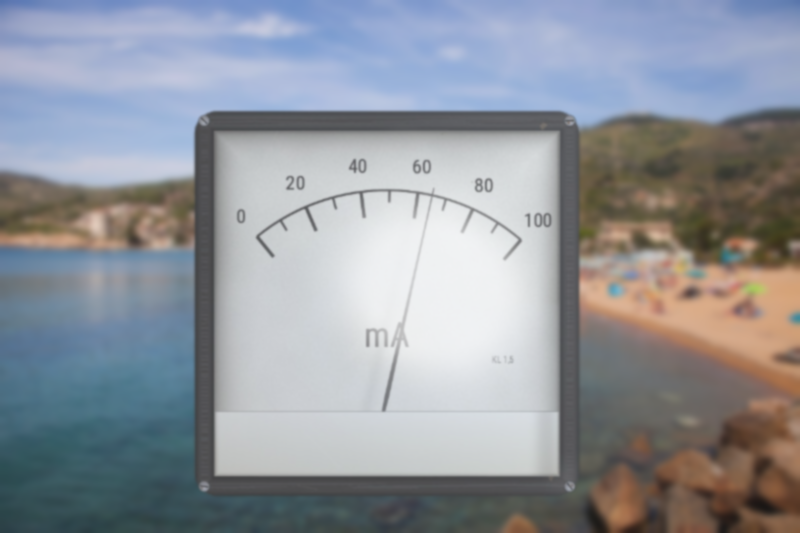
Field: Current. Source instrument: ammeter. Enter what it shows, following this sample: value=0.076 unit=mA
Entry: value=65 unit=mA
